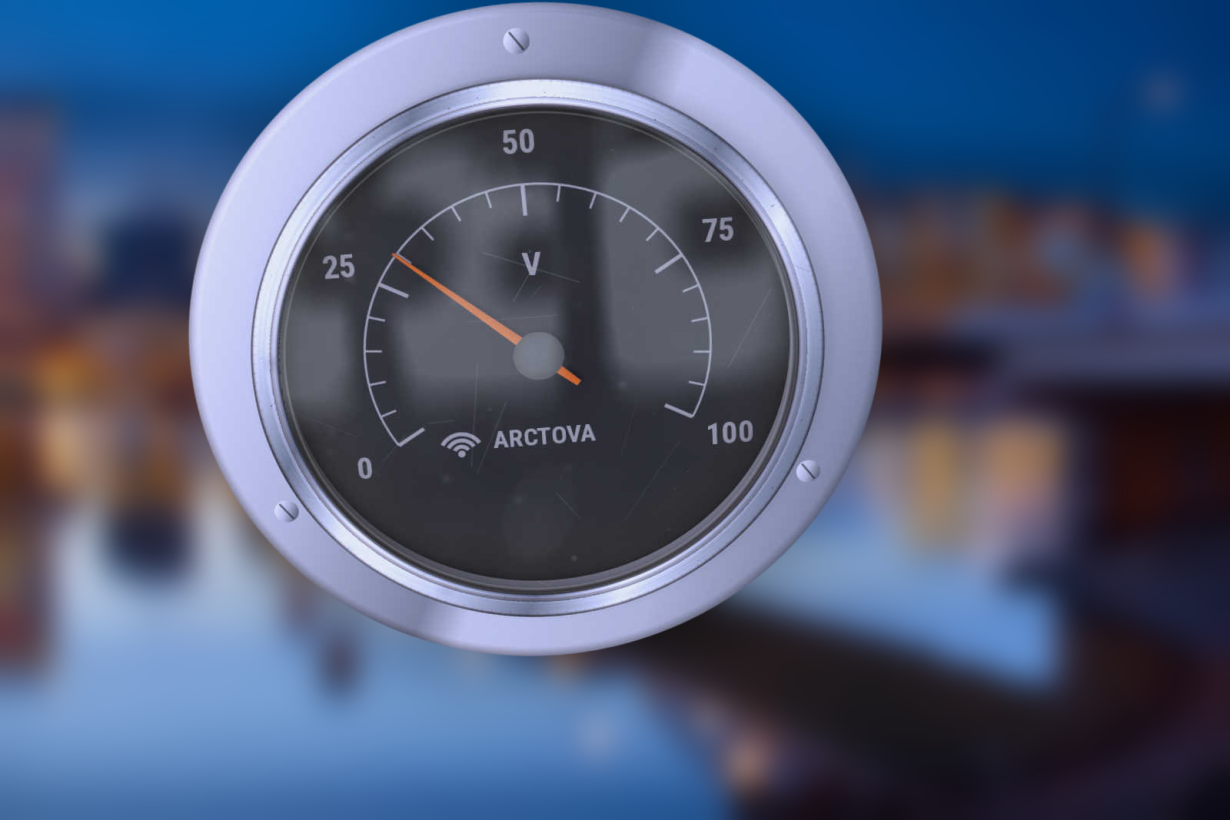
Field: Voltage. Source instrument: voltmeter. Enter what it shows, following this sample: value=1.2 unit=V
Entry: value=30 unit=V
